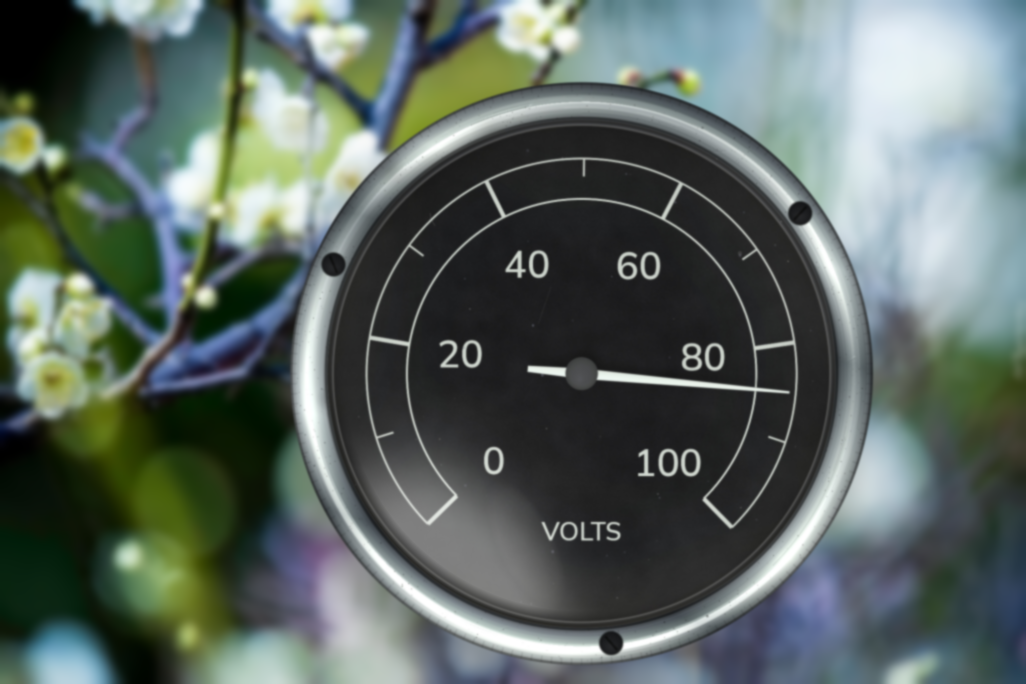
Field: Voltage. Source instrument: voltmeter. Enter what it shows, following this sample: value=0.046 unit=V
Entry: value=85 unit=V
